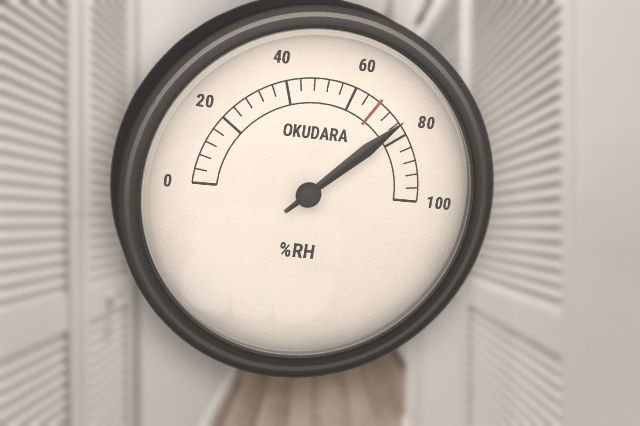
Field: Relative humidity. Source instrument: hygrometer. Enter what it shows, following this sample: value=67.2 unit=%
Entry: value=76 unit=%
